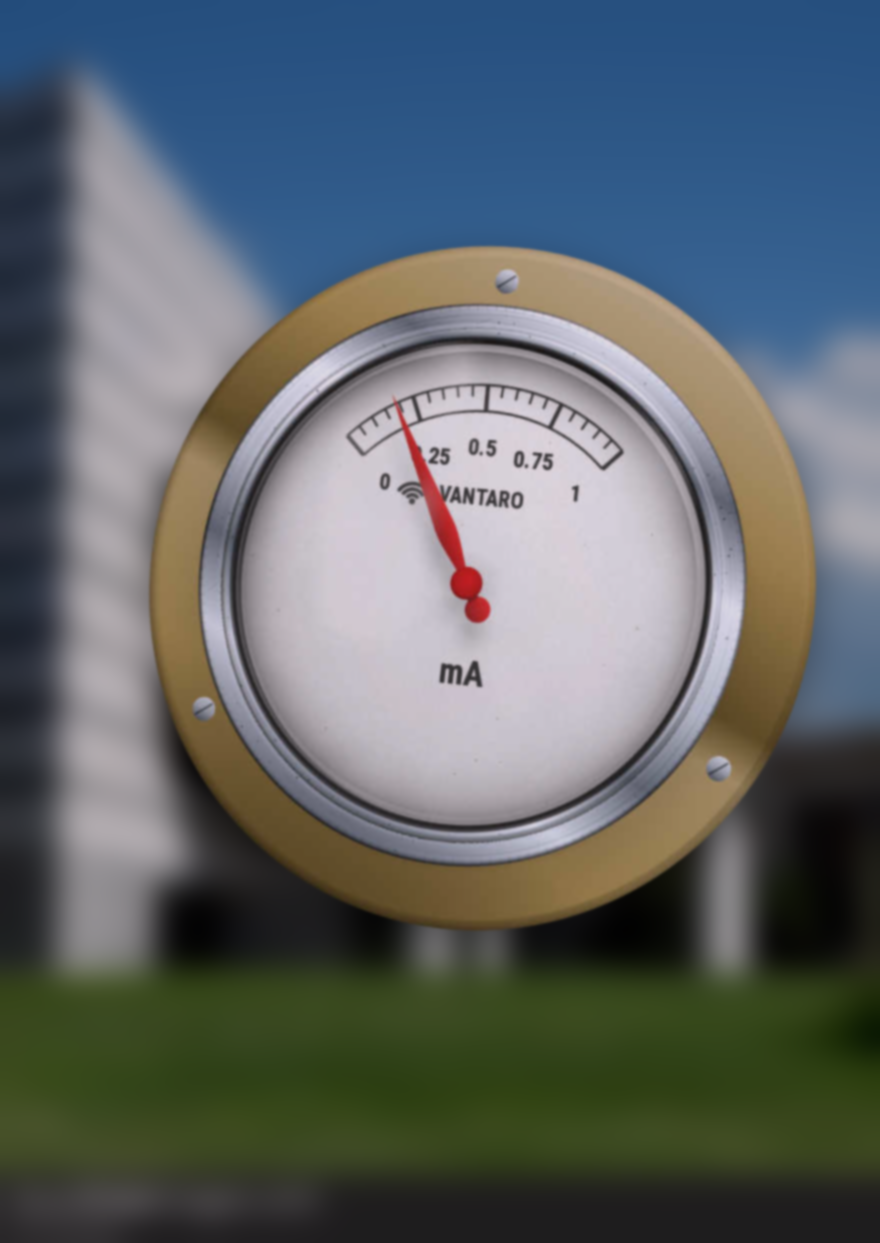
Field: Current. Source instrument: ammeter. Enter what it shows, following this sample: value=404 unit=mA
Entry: value=0.2 unit=mA
